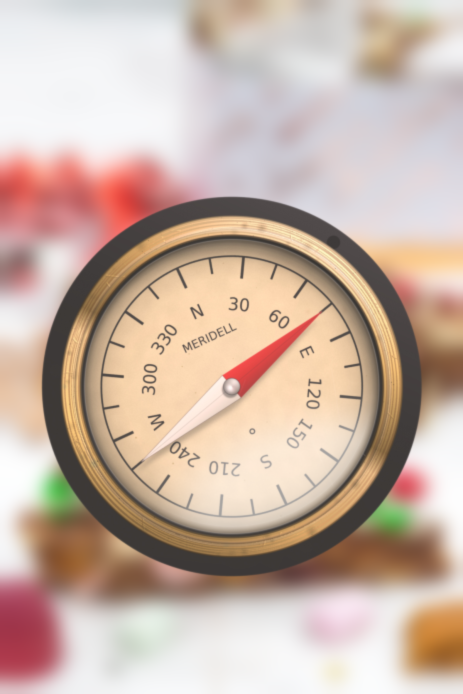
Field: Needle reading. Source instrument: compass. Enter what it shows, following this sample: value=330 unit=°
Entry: value=75 unit=°
